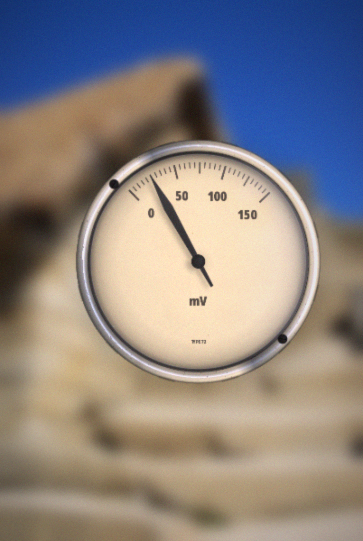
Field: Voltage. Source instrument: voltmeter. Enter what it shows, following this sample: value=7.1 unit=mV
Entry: value=25 unit=mV
